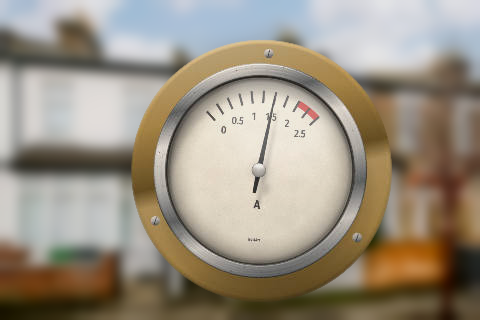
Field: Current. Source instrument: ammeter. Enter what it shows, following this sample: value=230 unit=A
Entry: value=1.5 unit=A
